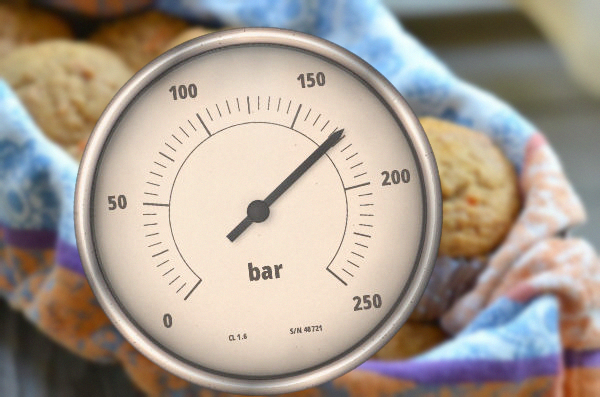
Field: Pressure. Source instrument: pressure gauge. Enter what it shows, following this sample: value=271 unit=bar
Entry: value=172.5 unit=bar
